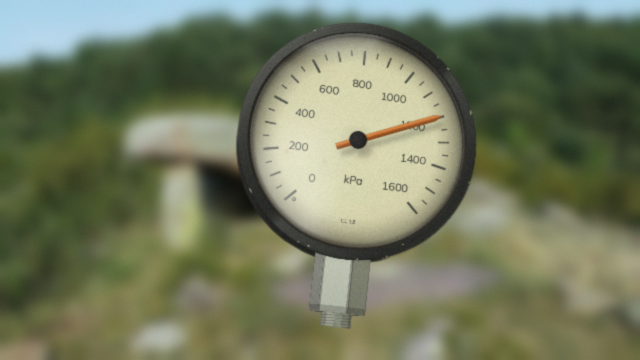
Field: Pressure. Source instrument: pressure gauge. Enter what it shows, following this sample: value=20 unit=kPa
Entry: value=1200 unit=kPa
